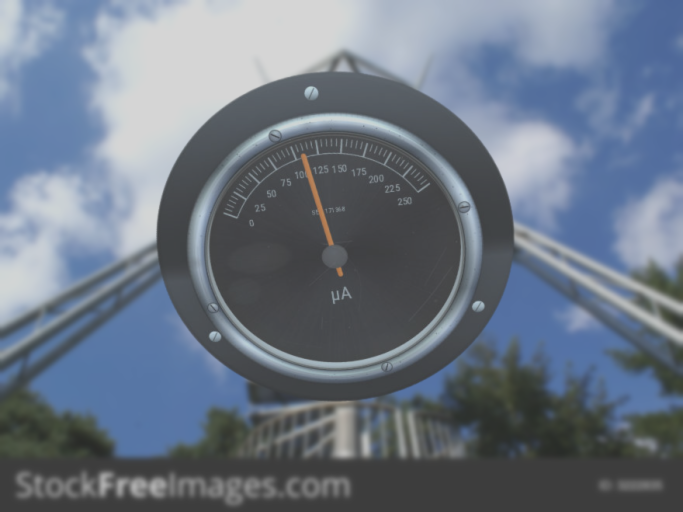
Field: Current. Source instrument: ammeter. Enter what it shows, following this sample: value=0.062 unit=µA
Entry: value=110 unit=µA
